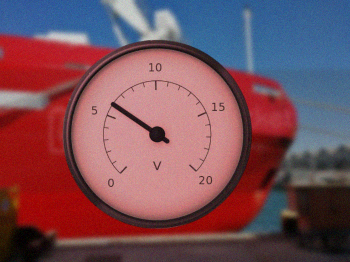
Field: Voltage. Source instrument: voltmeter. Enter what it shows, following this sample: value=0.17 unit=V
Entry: value=6 unit=V
